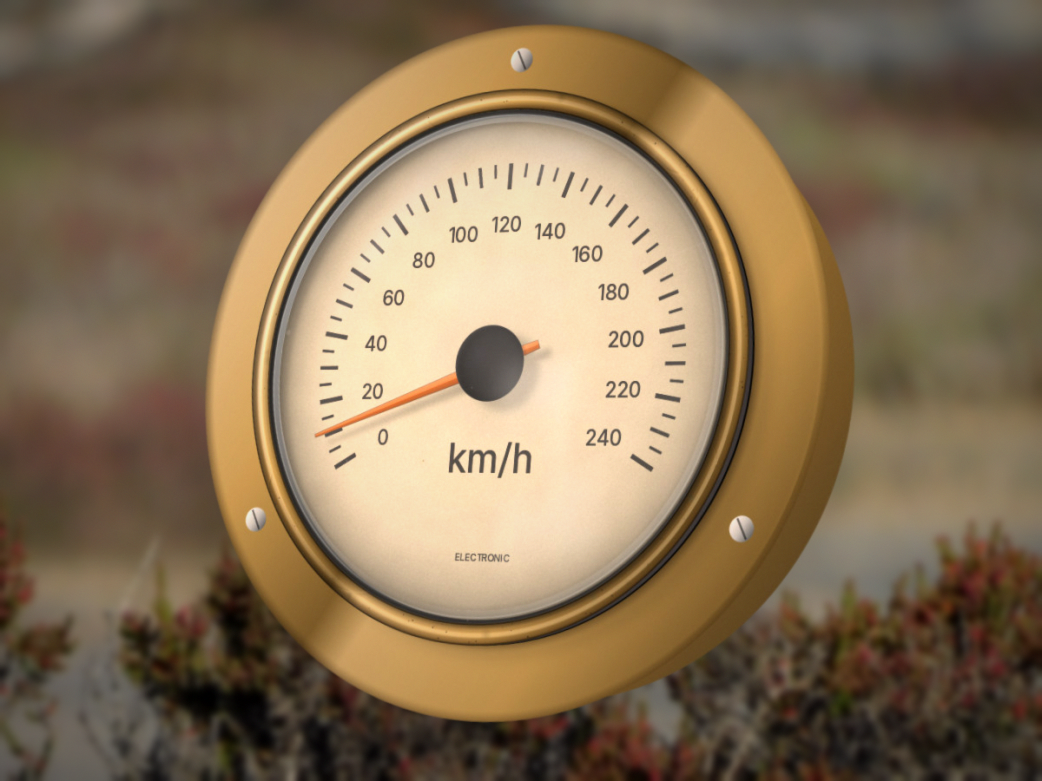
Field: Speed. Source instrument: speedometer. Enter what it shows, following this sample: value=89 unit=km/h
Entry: value=10 unit=km/h
